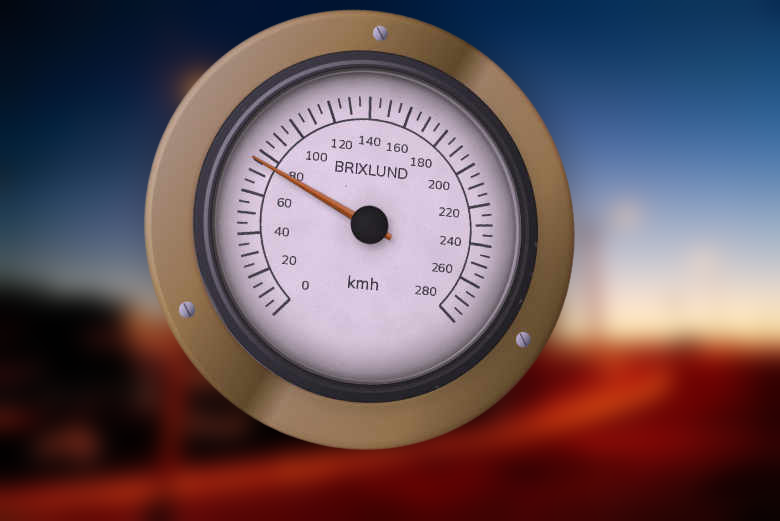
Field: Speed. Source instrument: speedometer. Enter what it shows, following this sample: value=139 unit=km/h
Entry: value=75 unit=km/h
